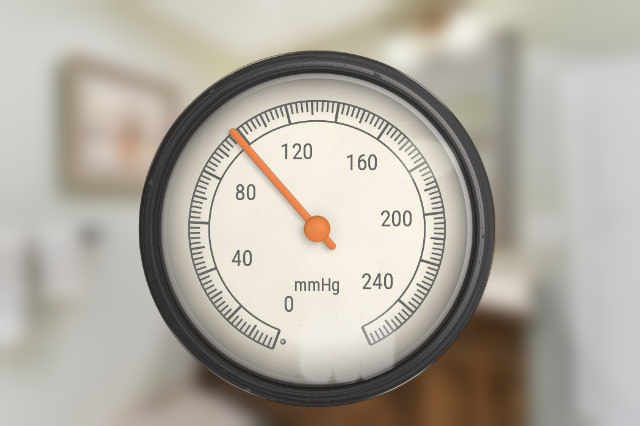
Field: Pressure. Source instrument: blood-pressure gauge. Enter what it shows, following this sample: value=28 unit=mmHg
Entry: value=98 unit=mmHg
